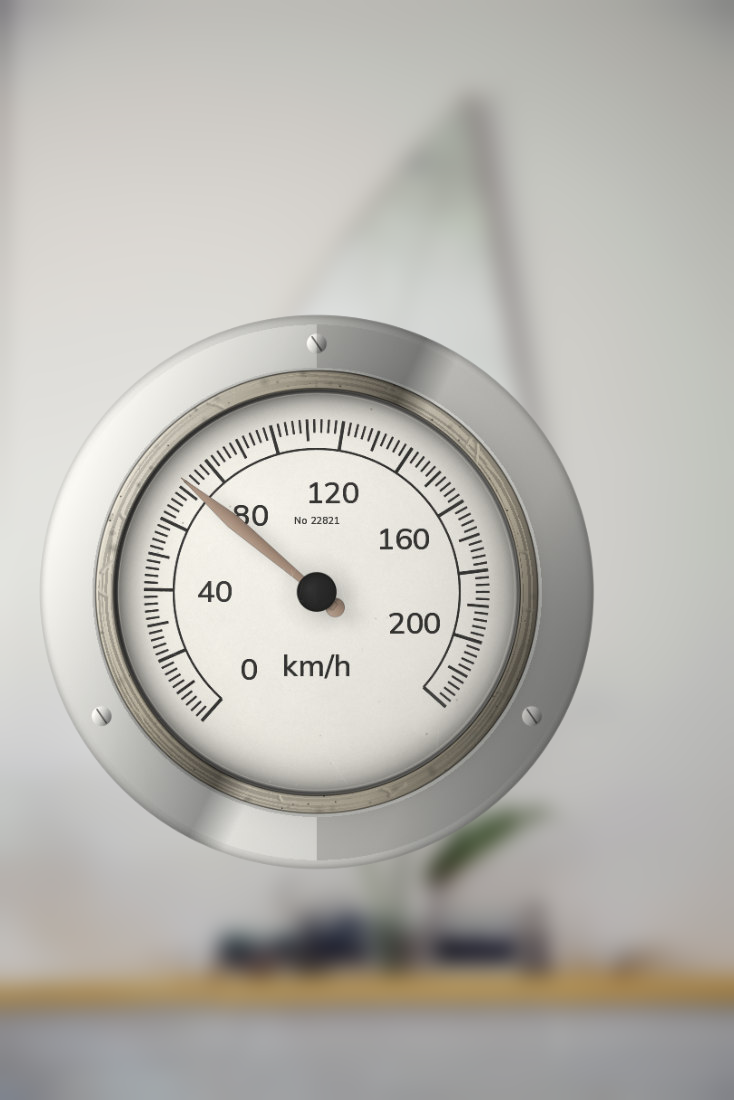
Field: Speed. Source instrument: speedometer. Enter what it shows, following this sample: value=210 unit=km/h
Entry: value=72 unit=km/h
